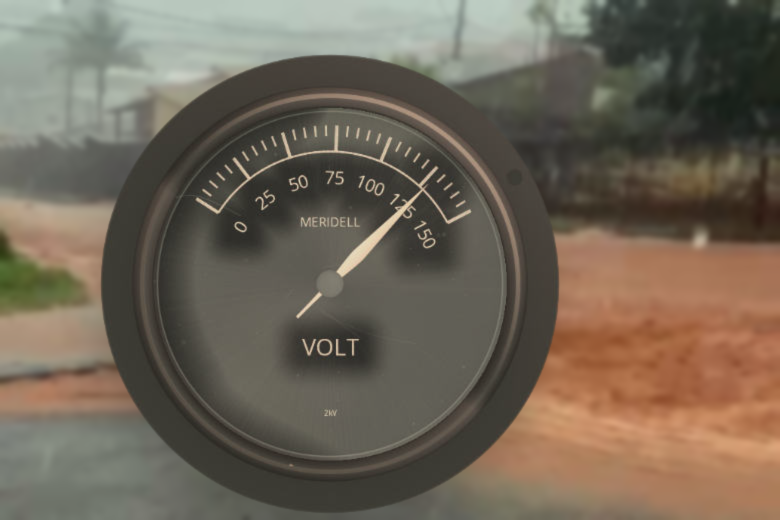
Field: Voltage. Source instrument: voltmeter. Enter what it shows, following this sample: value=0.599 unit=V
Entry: value=127.5 unit=V
